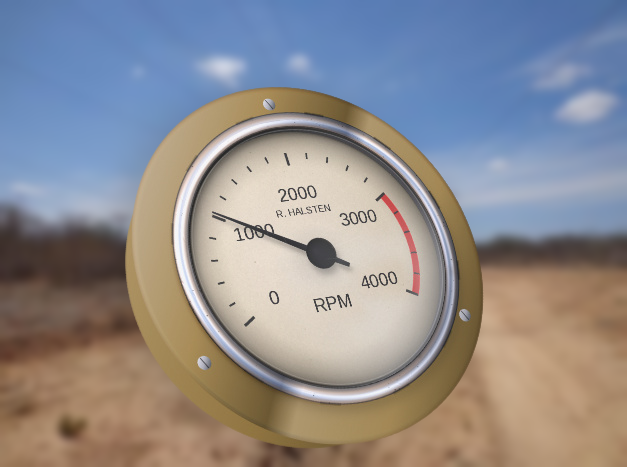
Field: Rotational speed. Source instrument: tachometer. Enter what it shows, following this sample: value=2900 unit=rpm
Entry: value=1000 unit=rpm
